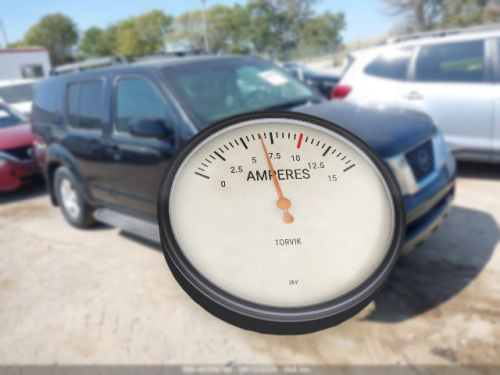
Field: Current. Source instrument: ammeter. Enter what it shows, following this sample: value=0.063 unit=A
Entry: value=6.5 unit=A
